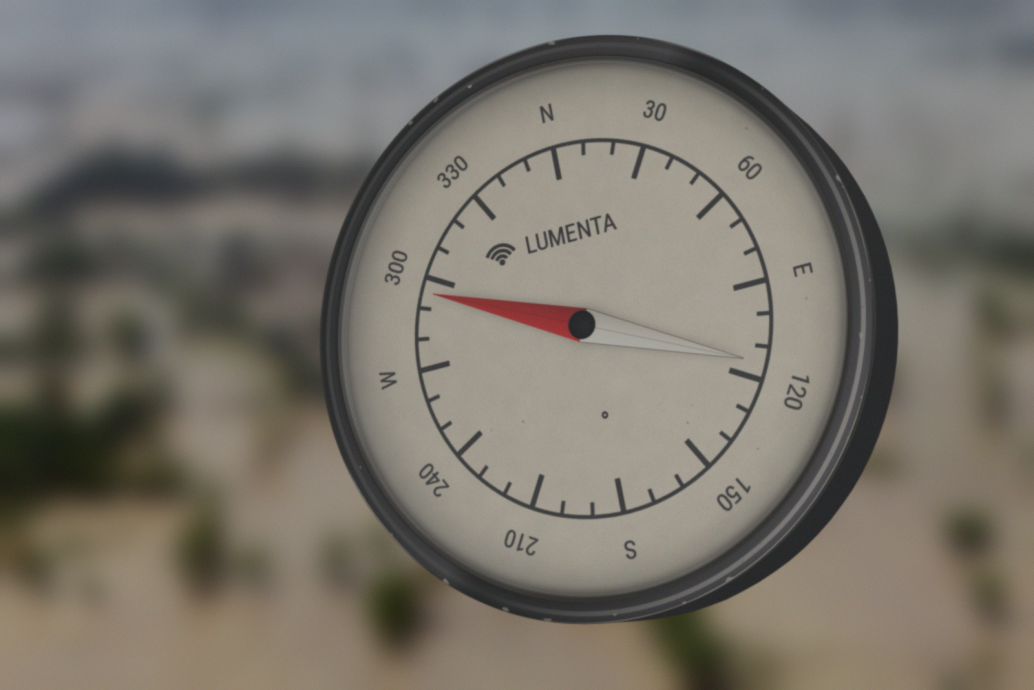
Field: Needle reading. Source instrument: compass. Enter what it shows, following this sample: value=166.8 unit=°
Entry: value=295 unit=°
